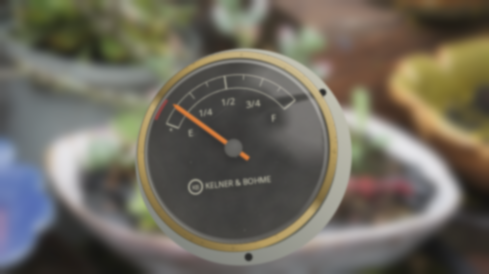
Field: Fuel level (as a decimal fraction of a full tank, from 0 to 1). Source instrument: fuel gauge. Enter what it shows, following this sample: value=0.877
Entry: value=0.125
